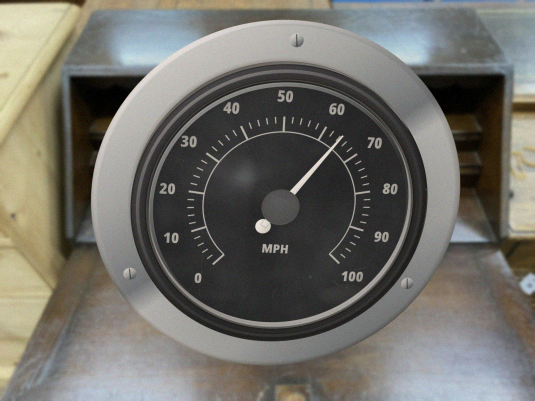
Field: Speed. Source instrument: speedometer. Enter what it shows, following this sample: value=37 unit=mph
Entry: value=64 unit=mph
